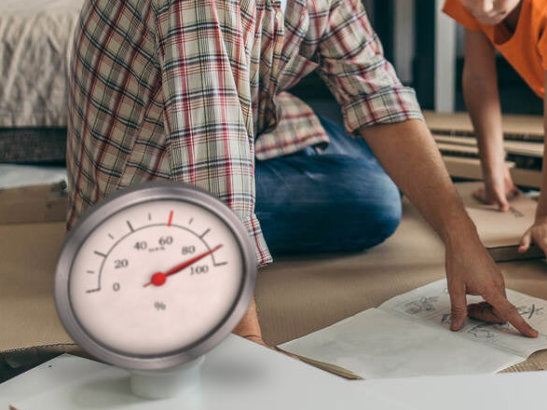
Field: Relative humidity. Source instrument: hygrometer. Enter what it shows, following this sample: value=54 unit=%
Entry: value=90 unit=%
